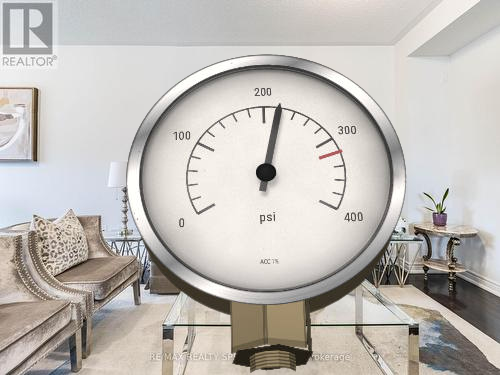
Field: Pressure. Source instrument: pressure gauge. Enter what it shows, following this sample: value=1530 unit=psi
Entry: value=220 unit=psi
